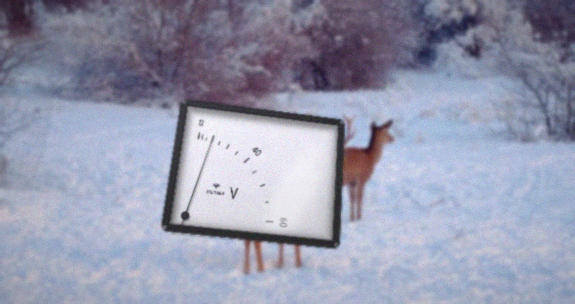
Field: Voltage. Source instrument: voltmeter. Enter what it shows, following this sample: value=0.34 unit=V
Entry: value=20 unit=V
